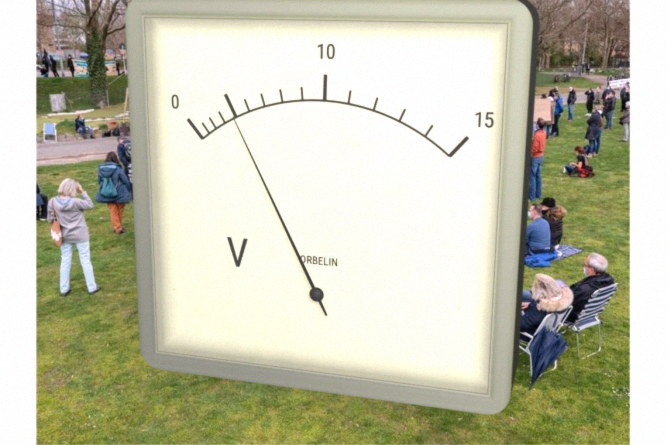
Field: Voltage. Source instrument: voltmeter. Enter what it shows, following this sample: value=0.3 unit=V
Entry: value=5 unit=V
